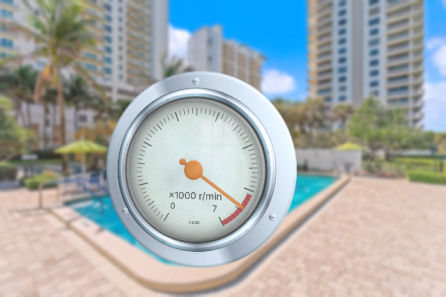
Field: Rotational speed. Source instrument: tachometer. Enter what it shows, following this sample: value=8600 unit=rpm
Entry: value=6400 unit=rpm
